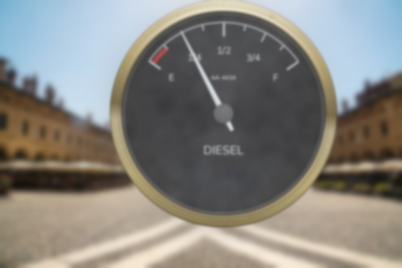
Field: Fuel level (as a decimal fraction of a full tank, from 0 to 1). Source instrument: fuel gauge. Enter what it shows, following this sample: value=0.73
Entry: value=0.25
